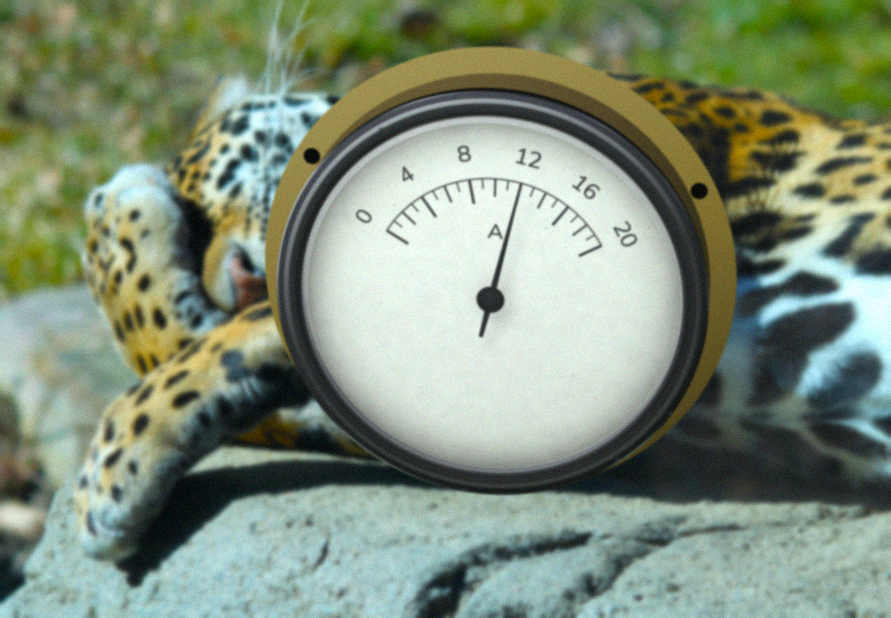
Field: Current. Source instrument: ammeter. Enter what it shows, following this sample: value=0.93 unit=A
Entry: value=12 unit=A
